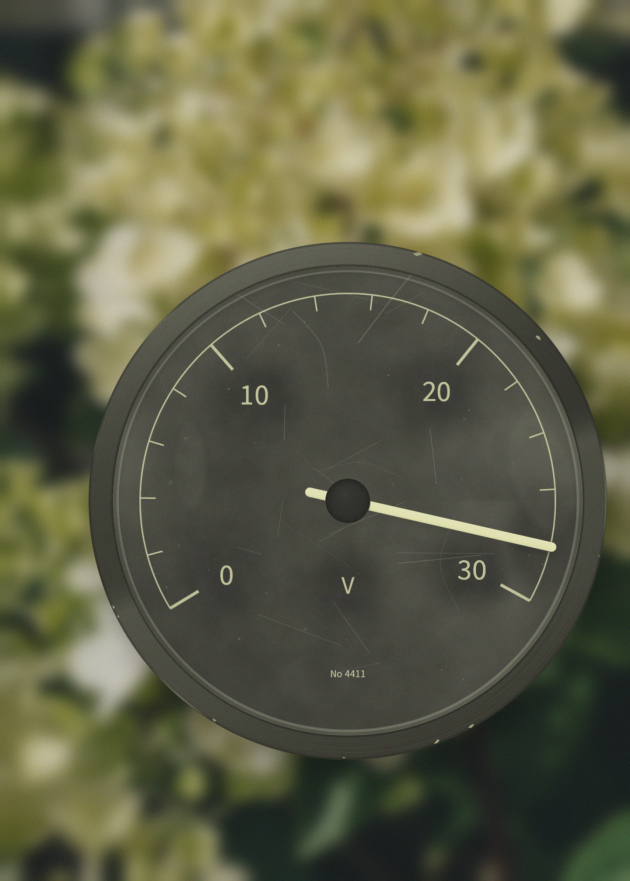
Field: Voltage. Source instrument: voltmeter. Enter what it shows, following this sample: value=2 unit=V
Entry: value=28 unit=V
